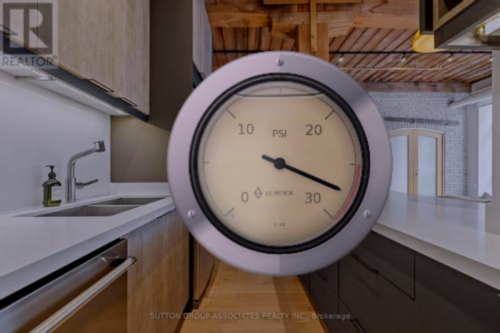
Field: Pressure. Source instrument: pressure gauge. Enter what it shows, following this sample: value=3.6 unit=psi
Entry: value=27.5 unit=psi
